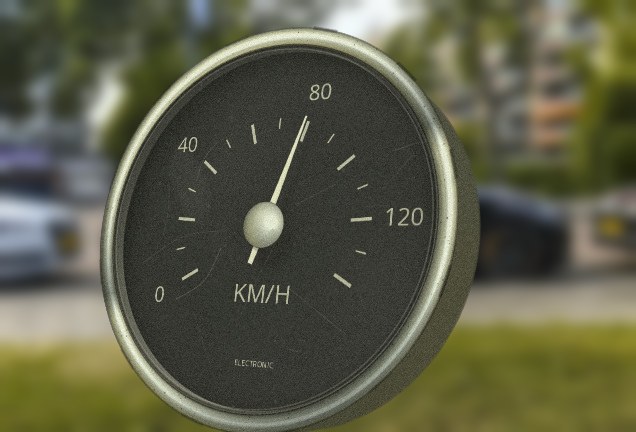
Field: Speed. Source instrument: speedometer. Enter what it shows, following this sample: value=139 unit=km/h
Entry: value=80 unit=km/h
